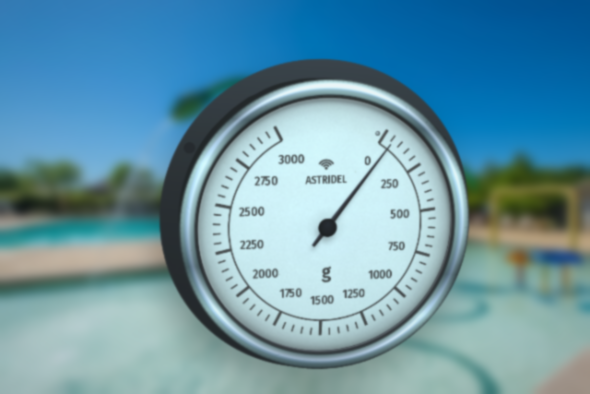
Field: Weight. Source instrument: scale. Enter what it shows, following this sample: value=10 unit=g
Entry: value=50 unit=g
